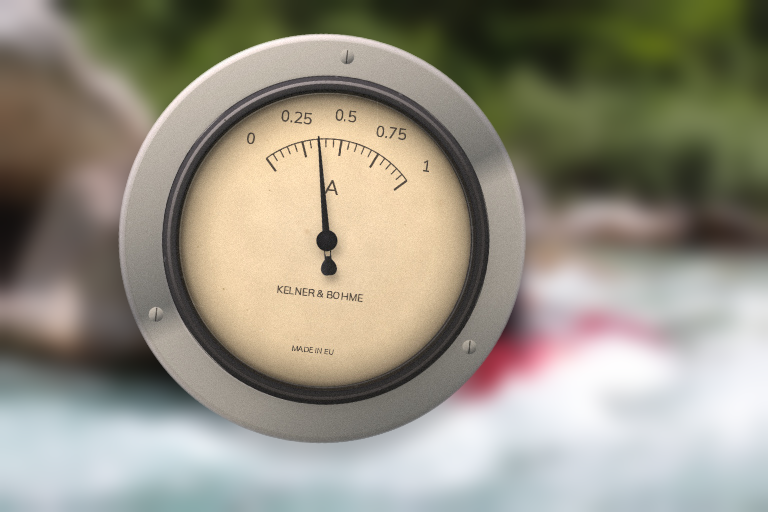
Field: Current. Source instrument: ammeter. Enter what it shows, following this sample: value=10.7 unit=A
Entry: value=0.35 unit=A
